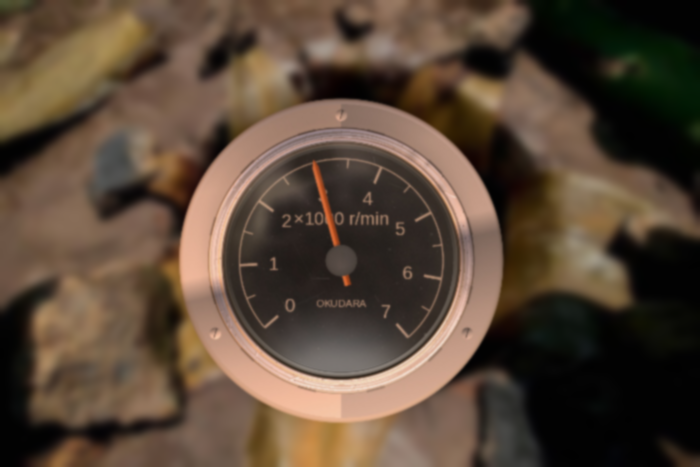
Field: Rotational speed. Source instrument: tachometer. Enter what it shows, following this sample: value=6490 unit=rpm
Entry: value=3000 unit=rpm
